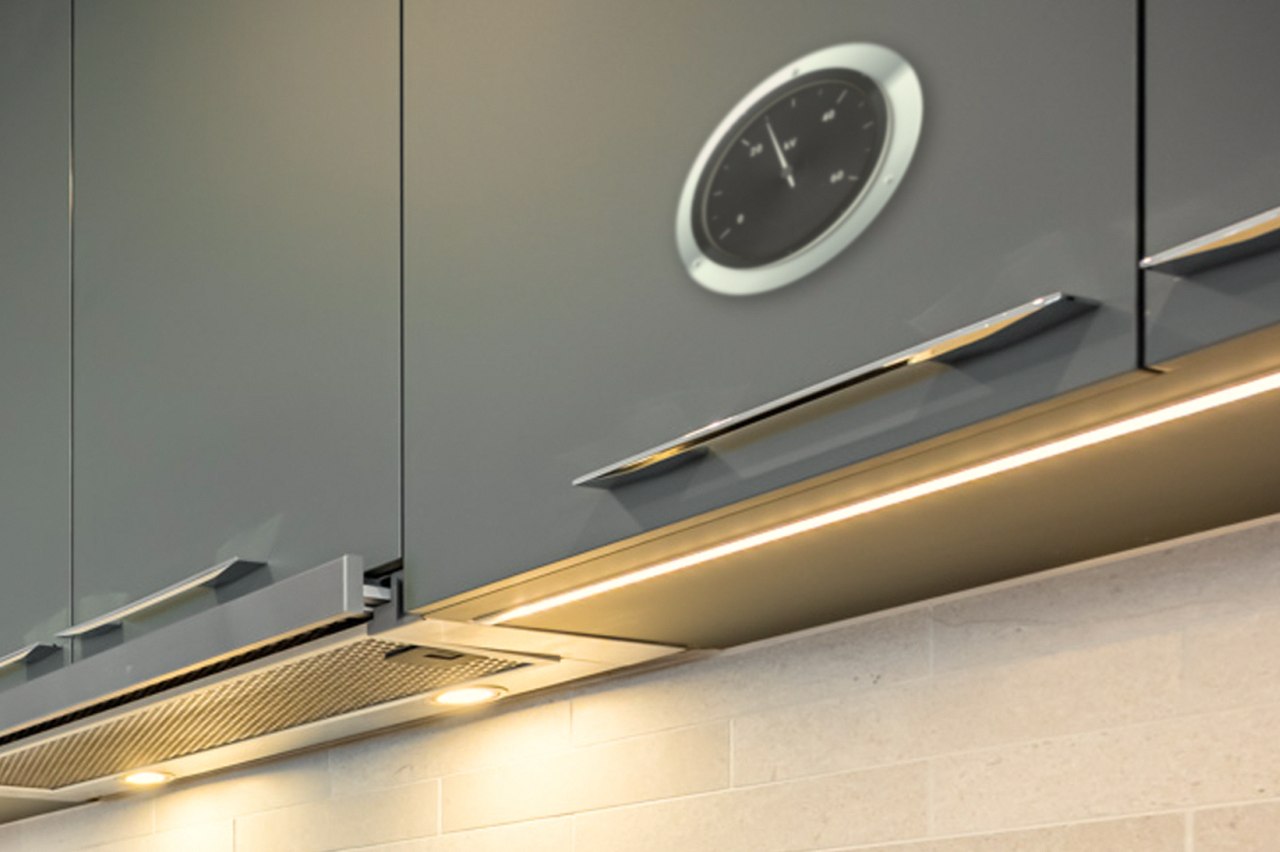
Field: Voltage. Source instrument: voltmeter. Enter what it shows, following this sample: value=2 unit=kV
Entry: value=25 unit=kV
